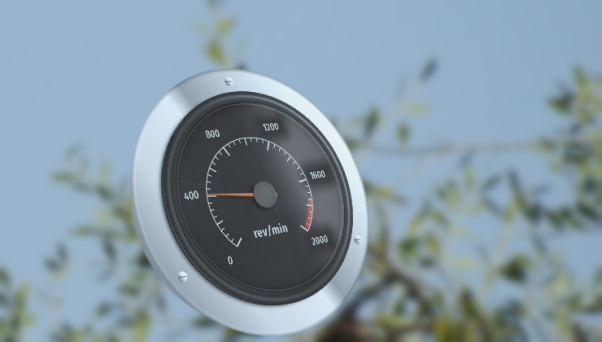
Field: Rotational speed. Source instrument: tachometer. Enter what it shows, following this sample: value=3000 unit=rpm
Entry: value=400 unit=rpm
